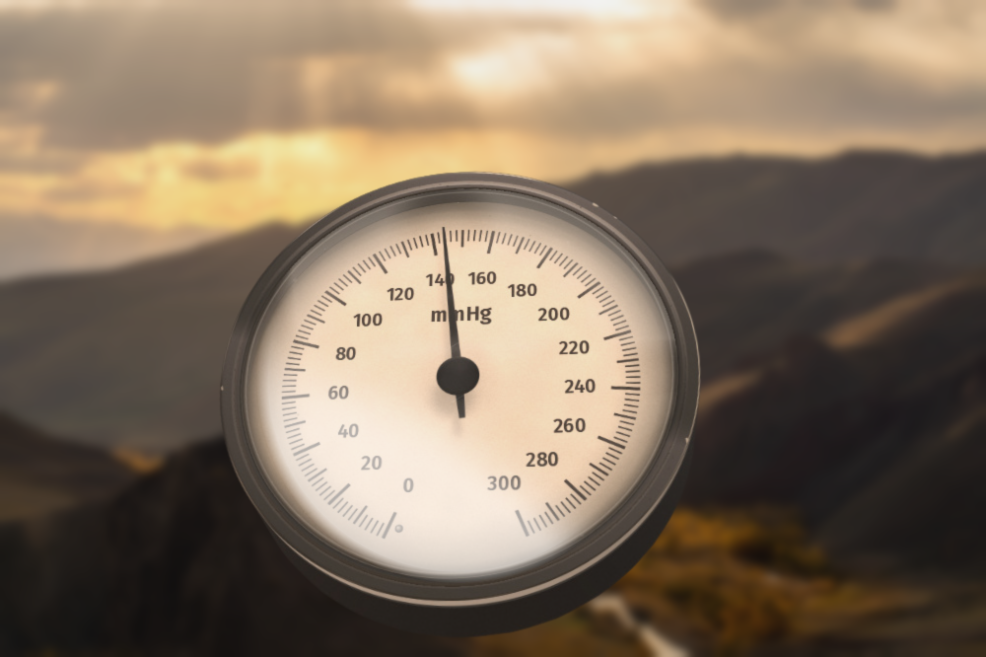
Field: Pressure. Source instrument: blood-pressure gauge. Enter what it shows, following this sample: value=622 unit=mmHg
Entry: value=144 unit=mmHg
